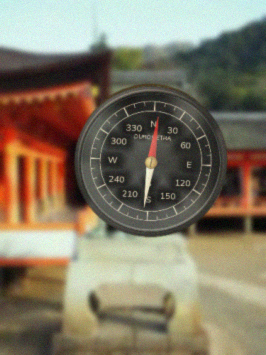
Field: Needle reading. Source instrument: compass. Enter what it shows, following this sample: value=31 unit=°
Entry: value=5 unit=°
